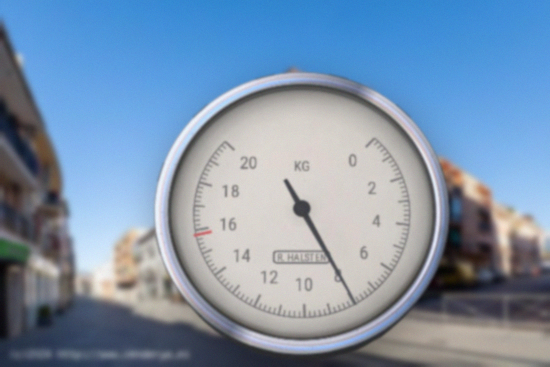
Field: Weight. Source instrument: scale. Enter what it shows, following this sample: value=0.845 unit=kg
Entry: value=8 unit=kg
